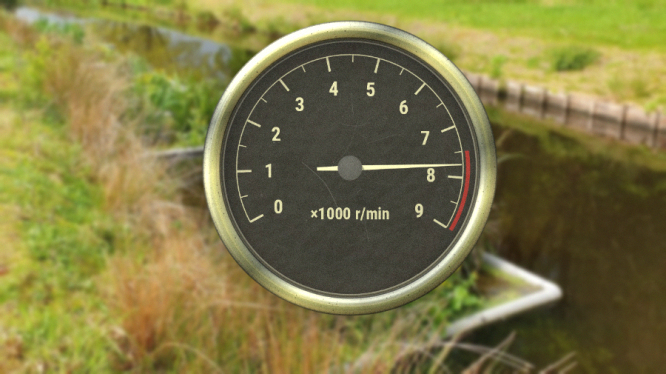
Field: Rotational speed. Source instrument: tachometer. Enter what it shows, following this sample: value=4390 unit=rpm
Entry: value=7750 unit=rpm
